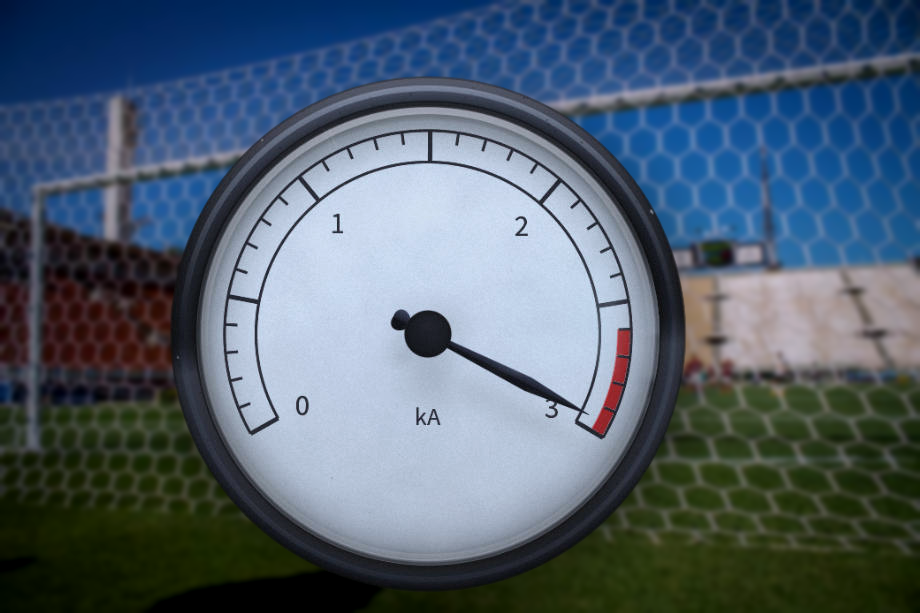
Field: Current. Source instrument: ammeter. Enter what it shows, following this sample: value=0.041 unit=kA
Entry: value=2.95 unit=kA
